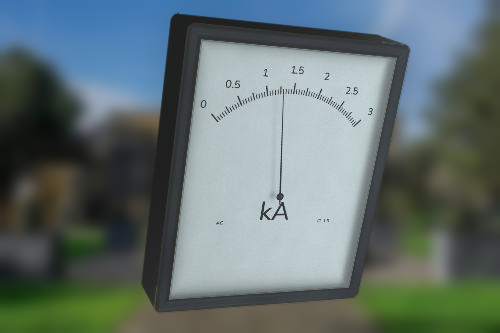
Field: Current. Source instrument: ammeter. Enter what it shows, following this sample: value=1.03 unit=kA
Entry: value=1.25 unit=kA
